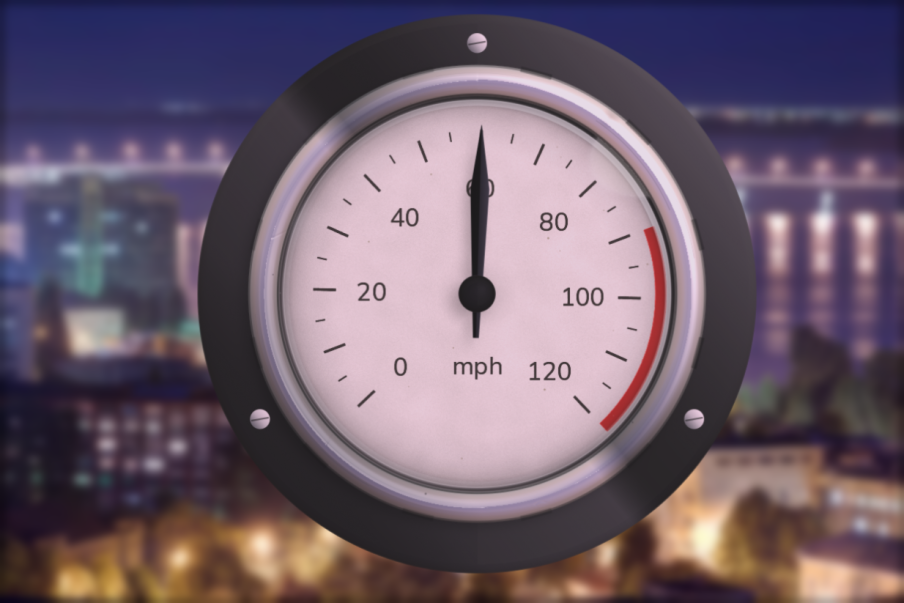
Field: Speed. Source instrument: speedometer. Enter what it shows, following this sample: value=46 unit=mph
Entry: value=60 unit=mph
